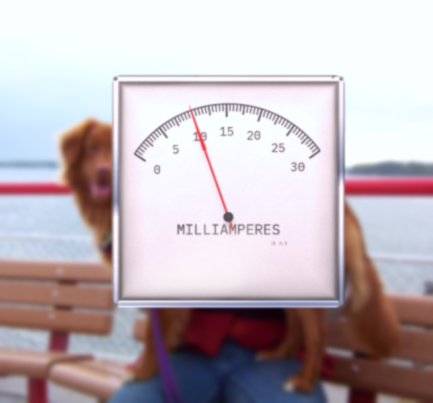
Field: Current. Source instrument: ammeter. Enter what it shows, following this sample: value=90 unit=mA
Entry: value=10 unit=mA
